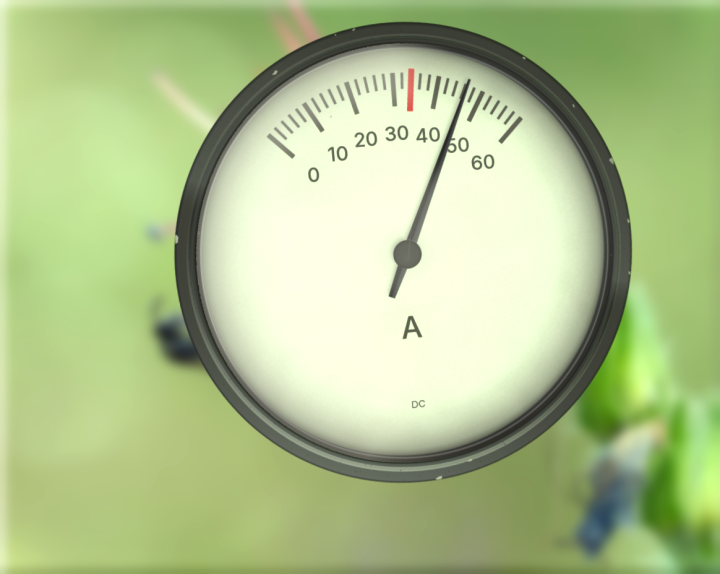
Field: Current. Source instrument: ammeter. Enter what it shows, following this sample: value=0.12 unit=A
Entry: value=46 unit=A
